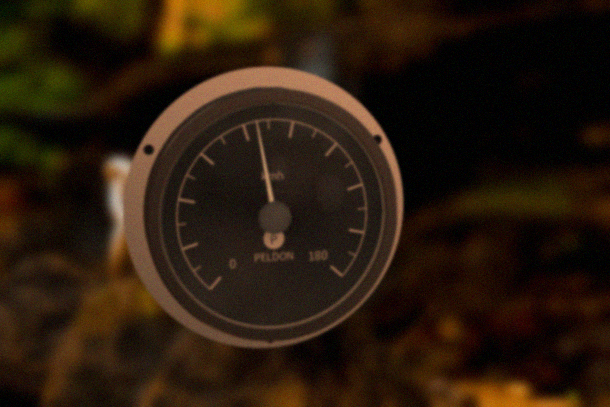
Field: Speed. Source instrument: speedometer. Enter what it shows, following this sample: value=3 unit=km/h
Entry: value=85 unit=km/h
